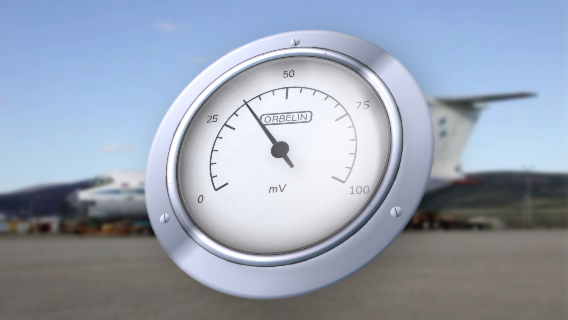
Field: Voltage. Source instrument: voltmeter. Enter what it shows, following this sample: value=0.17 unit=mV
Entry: value=35 unit=mV
